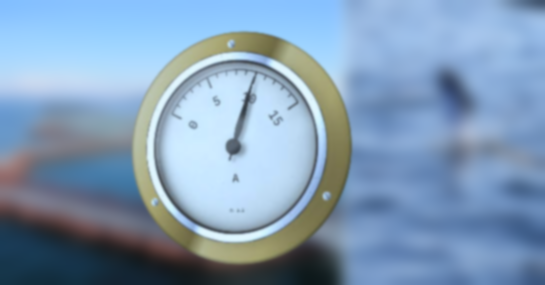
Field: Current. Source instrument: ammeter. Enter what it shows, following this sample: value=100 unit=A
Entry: value=10 unit=A
